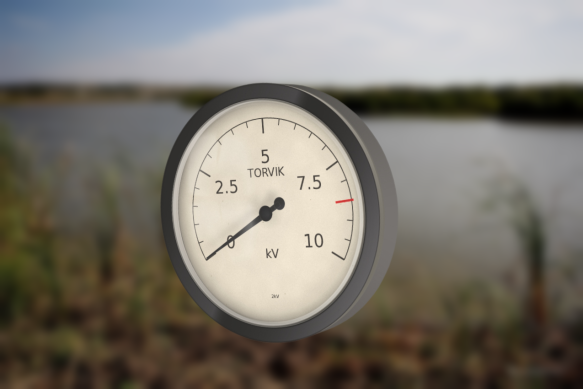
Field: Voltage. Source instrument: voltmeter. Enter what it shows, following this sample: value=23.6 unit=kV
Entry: value=0 unit=kV
